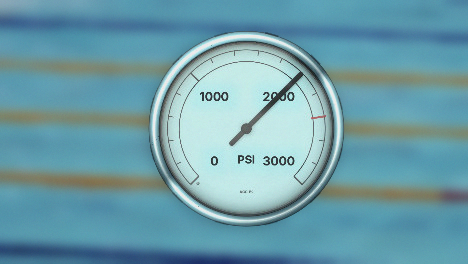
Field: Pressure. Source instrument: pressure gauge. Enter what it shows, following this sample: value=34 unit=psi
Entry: value=2000 unit=psi
